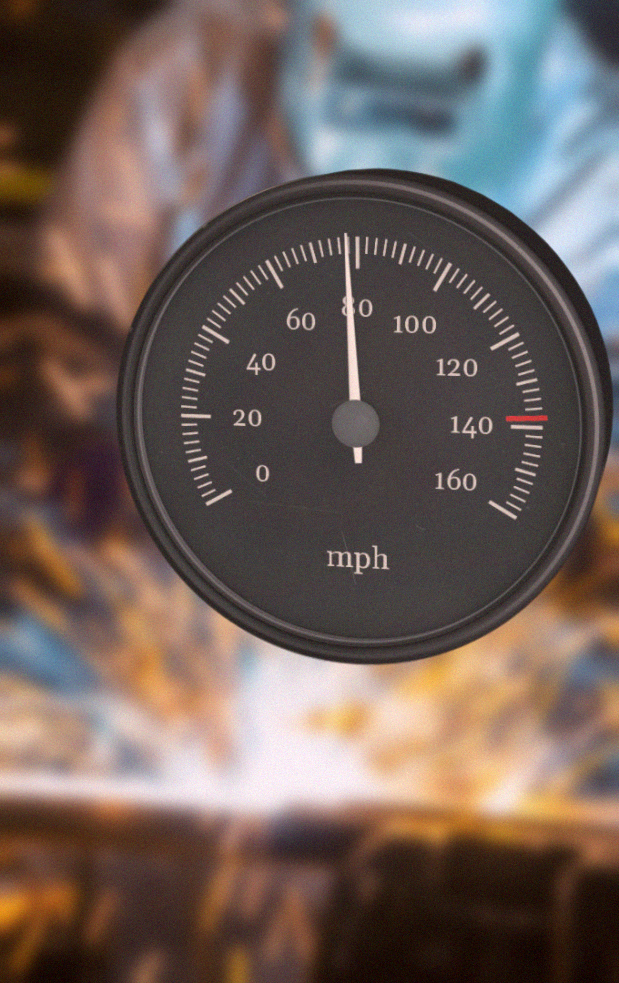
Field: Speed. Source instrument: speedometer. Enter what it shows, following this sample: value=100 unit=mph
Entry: value=78 unit=mph
